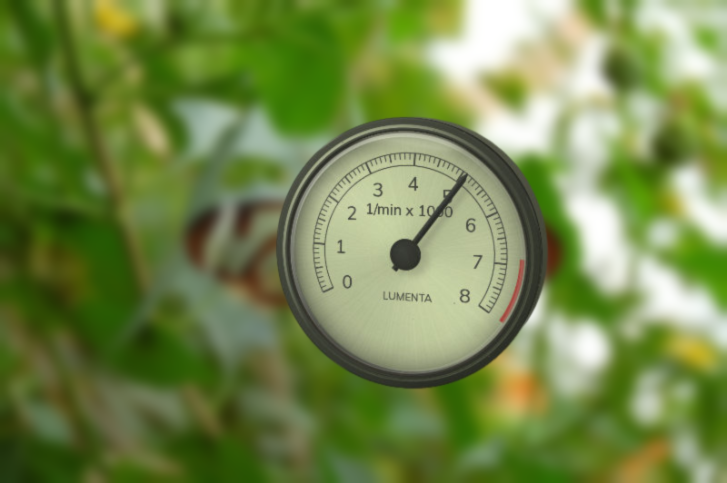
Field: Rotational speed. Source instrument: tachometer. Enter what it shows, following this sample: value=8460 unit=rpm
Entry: value=5100 unit=rpm
